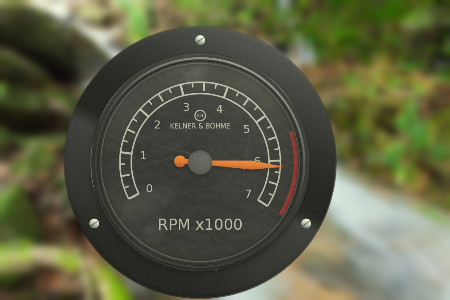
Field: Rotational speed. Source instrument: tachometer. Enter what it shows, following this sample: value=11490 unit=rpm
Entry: value=6125 unit=rpm
